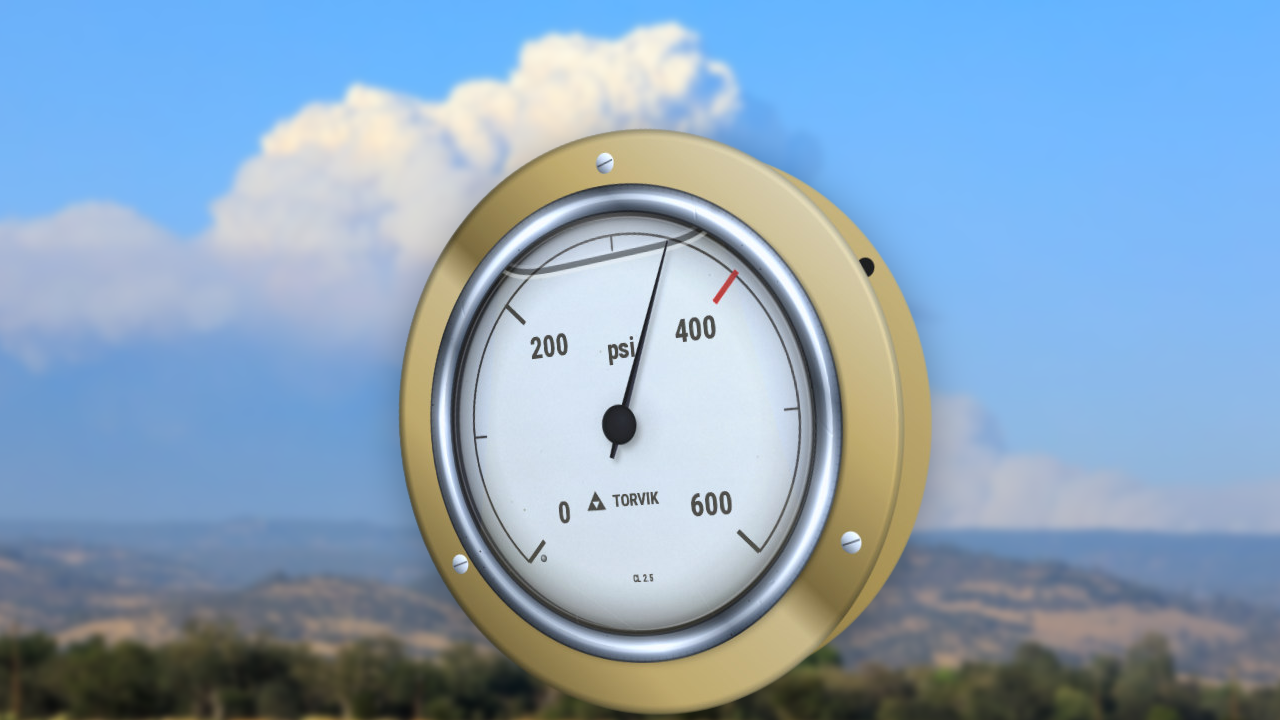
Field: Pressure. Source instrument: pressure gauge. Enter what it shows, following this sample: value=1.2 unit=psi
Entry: value=350 unit=psi
